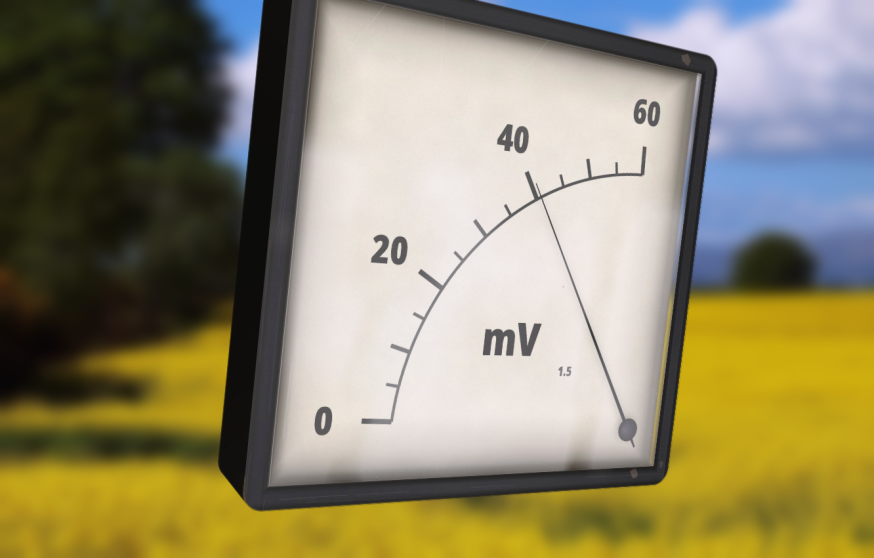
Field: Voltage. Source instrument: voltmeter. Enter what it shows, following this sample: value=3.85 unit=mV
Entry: value=40 unit=mV
